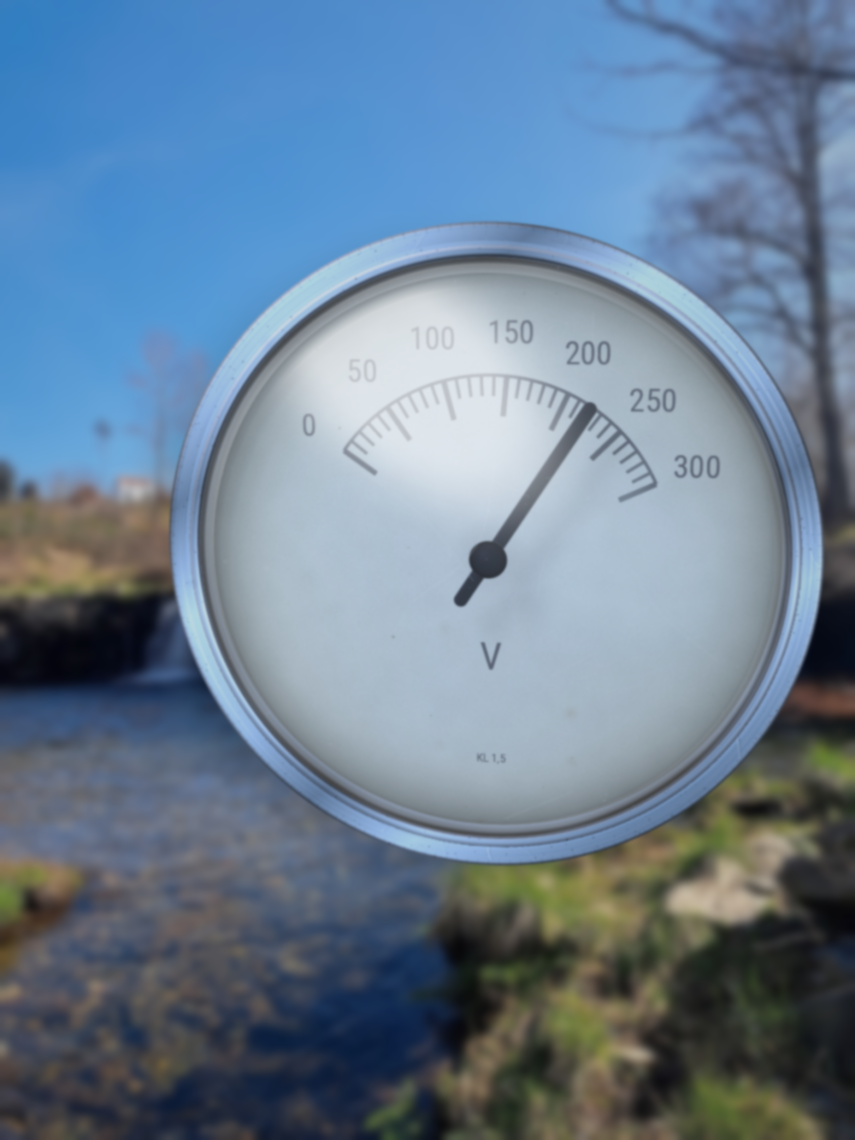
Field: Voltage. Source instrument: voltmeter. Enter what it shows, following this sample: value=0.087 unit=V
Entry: value=220 unit=V
